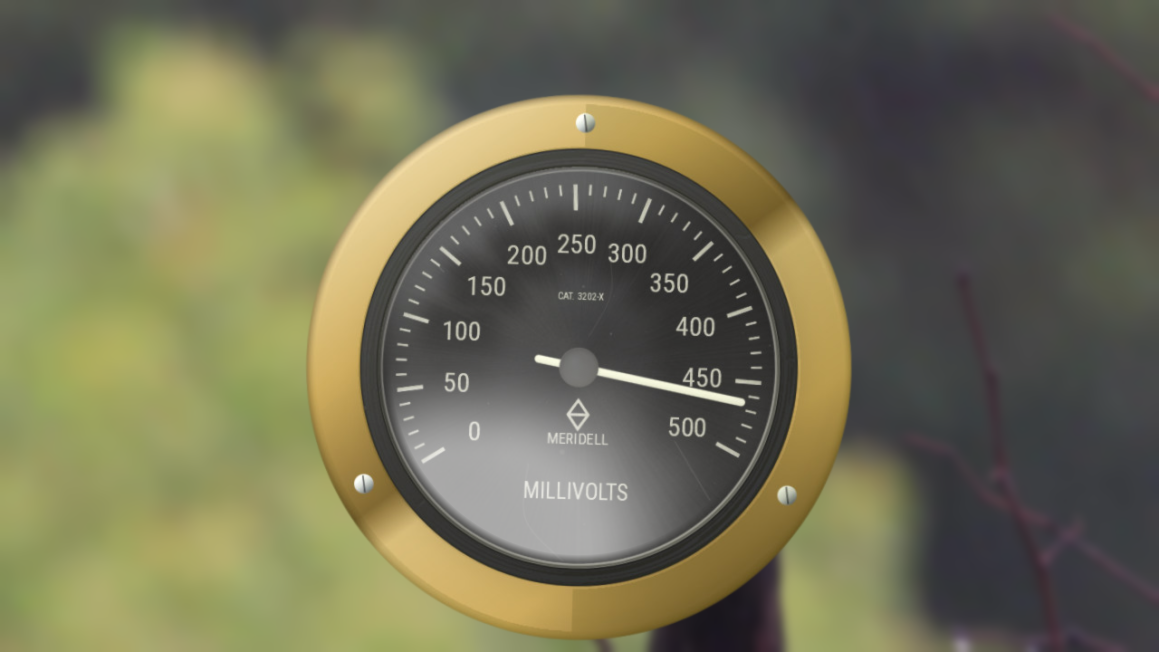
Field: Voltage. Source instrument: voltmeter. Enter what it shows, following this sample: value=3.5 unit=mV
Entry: value=465 unit=mV
